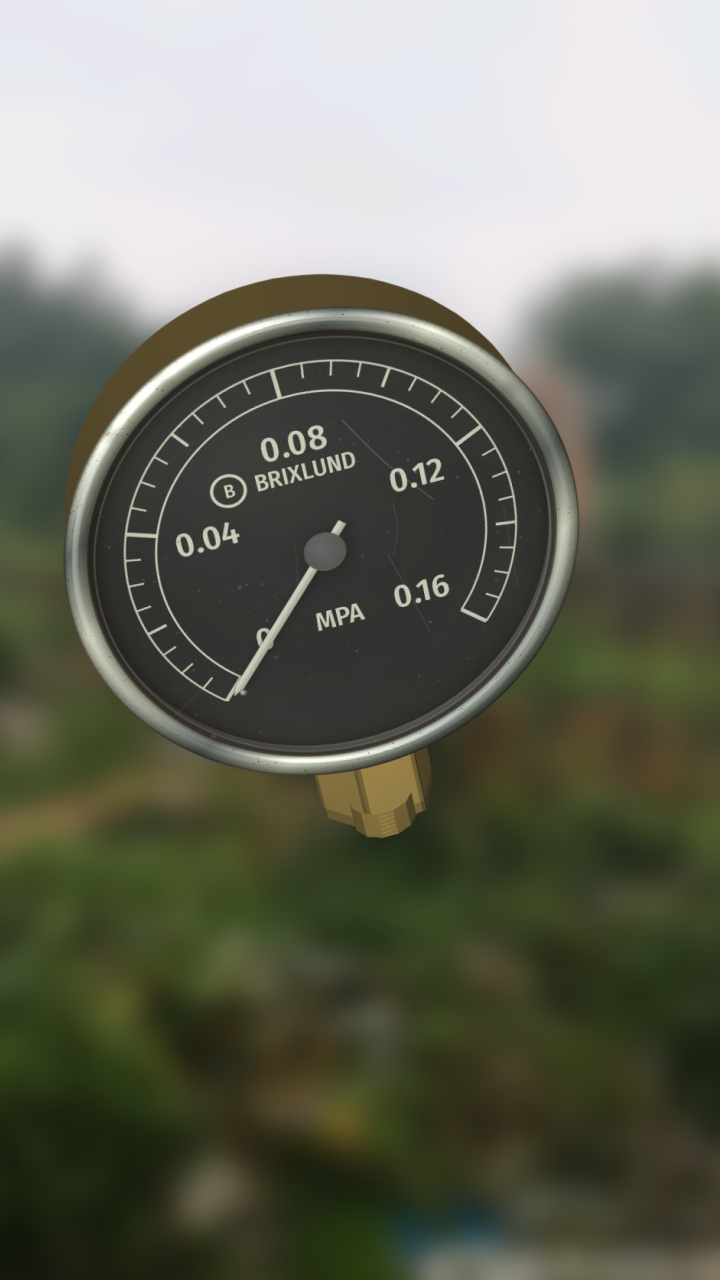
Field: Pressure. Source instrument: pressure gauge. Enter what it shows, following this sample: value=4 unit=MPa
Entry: value=0 unit=MPa
